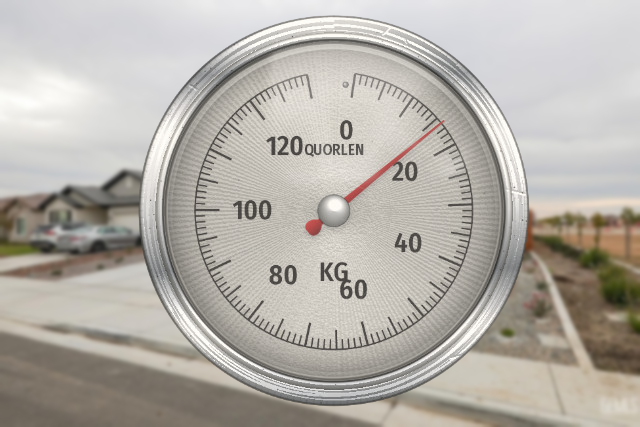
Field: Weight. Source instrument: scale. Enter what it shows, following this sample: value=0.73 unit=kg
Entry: value=16 unit=kg
